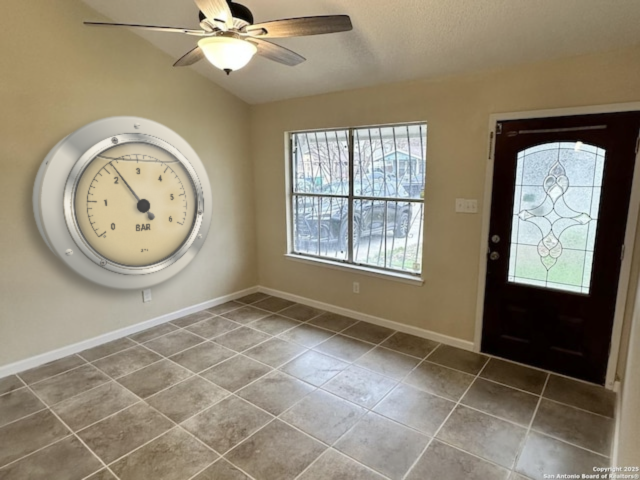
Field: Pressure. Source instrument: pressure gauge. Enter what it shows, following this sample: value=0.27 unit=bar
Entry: value=2.2 unit=bar
